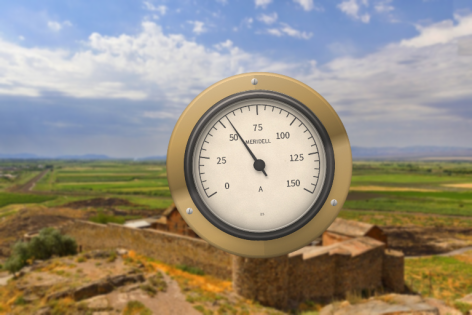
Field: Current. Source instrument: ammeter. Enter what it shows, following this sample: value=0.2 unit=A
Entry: value=55 unit=A
